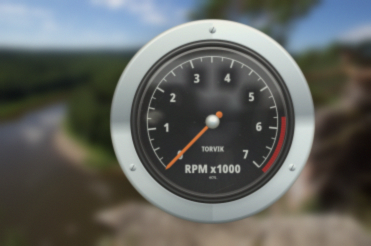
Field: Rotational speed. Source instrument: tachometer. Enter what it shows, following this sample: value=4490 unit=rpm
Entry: value=0 unit=rpm
